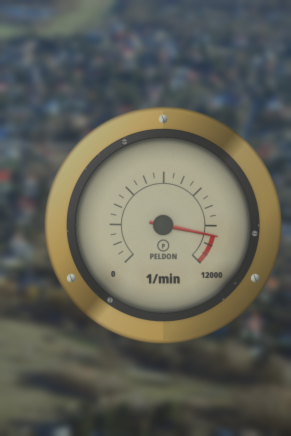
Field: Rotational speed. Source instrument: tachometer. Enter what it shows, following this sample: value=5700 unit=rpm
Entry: value=10500 unit=rpm
